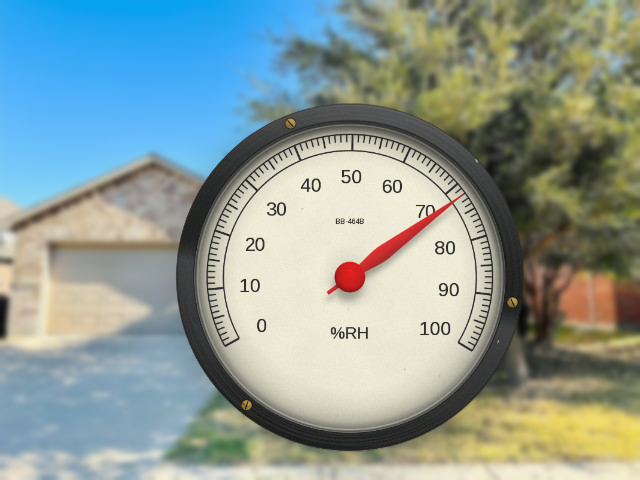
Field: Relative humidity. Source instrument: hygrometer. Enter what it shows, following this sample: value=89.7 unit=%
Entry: value=72 unit=%
